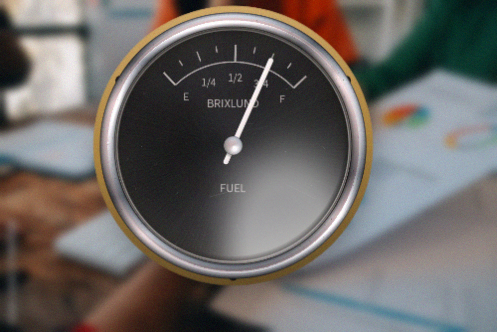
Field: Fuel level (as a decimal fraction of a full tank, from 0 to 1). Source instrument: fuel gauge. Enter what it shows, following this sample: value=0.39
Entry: value=0.75
